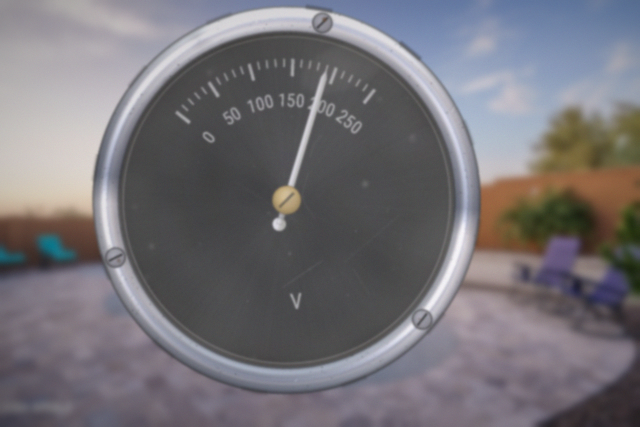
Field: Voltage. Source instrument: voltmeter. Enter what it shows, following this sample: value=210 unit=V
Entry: value=190 unit=V
